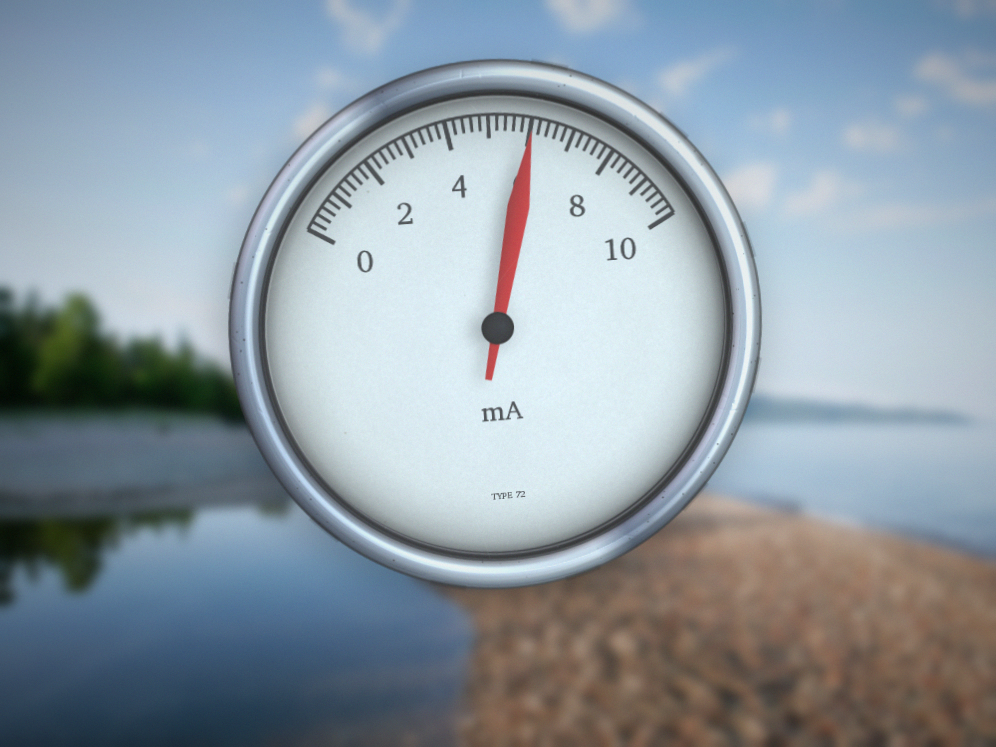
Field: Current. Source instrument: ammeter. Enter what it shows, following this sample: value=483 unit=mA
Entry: value=6 unit=mA
